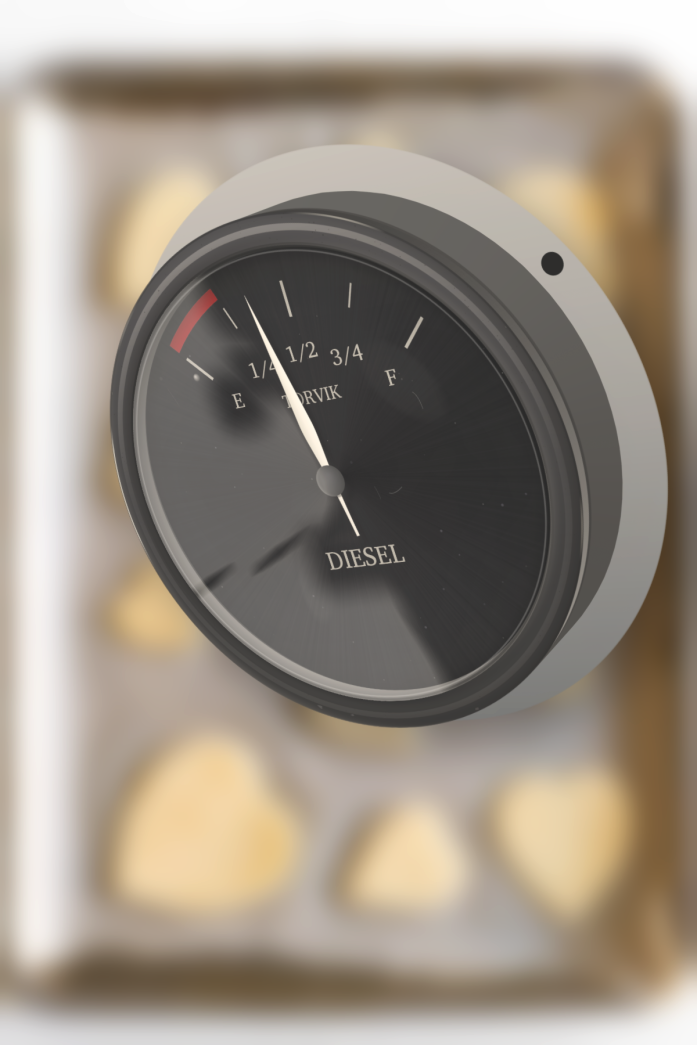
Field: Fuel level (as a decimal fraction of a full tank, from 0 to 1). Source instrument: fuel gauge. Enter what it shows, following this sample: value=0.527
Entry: value=0.375
